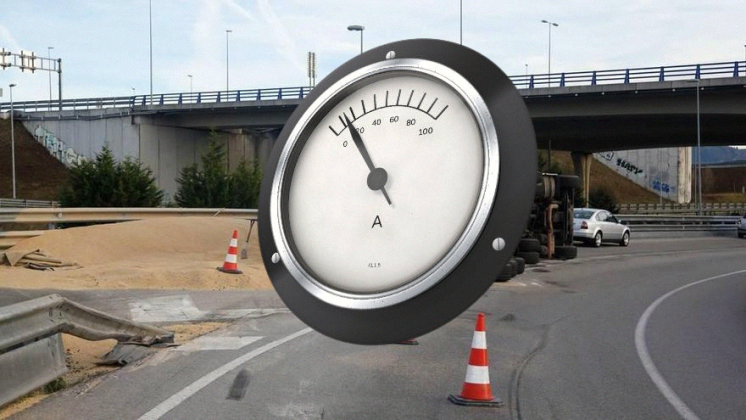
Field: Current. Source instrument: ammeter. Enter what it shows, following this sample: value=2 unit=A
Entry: value=15 unit=A
